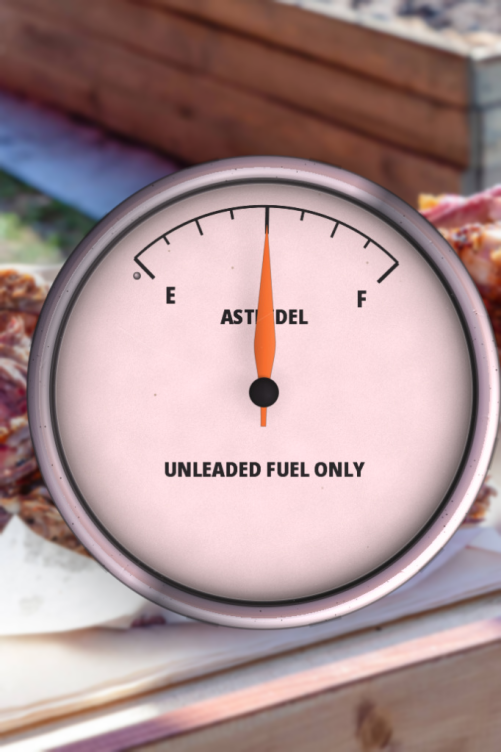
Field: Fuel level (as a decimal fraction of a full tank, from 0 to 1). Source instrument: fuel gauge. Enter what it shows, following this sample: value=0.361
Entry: value=0.5
